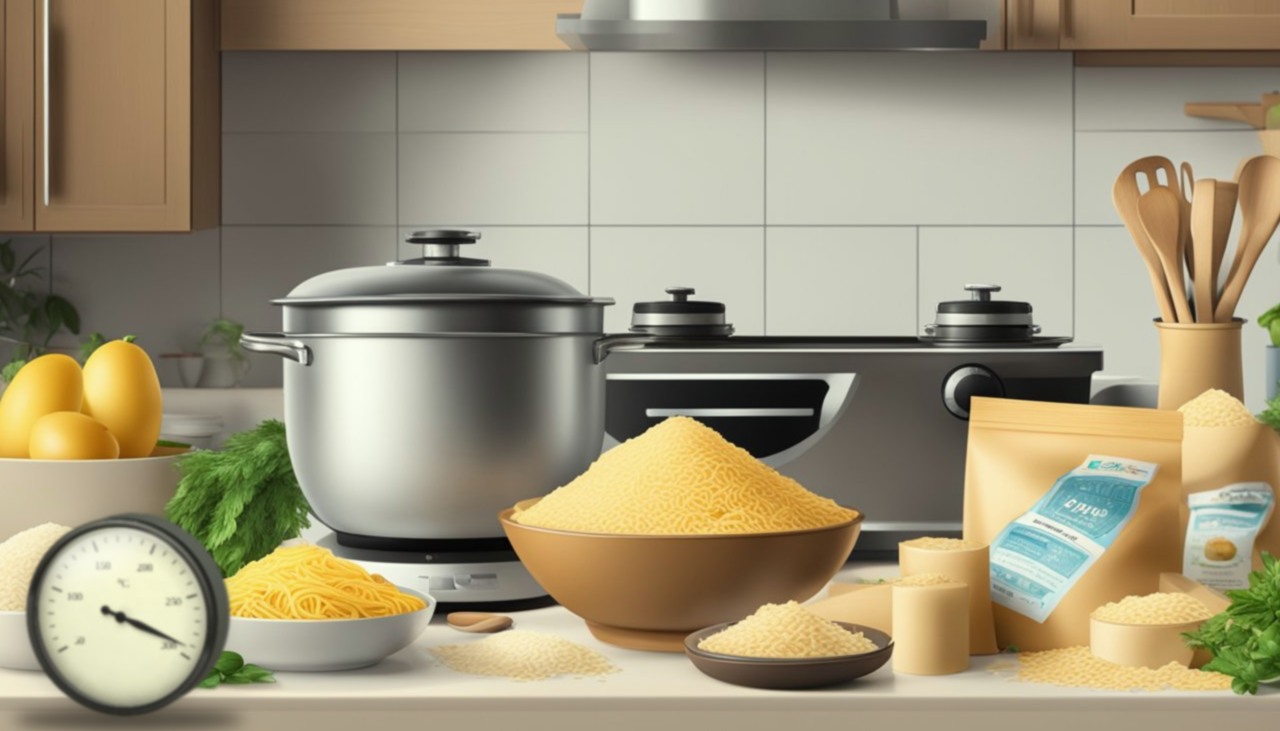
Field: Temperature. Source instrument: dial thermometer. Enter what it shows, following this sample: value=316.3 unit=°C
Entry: value=290 unit=°C
